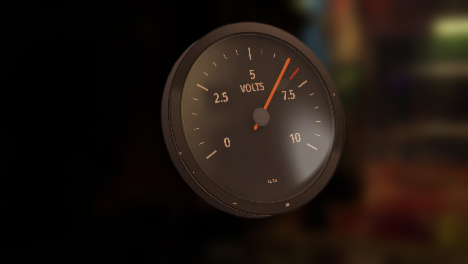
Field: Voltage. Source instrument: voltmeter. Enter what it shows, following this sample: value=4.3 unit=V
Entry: value=6.5 unit=V
